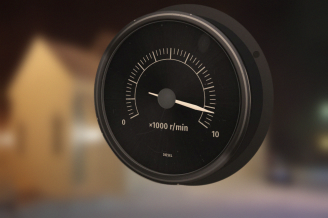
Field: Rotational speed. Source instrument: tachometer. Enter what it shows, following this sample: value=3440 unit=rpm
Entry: value=9200 unit=rpm
